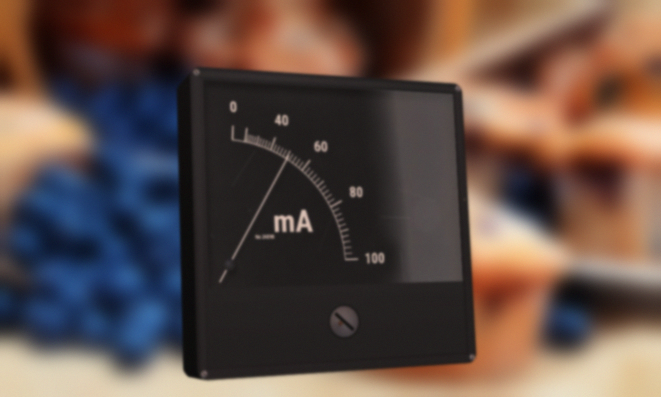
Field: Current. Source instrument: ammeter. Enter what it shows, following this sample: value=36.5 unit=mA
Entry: value=50 unit=mA
